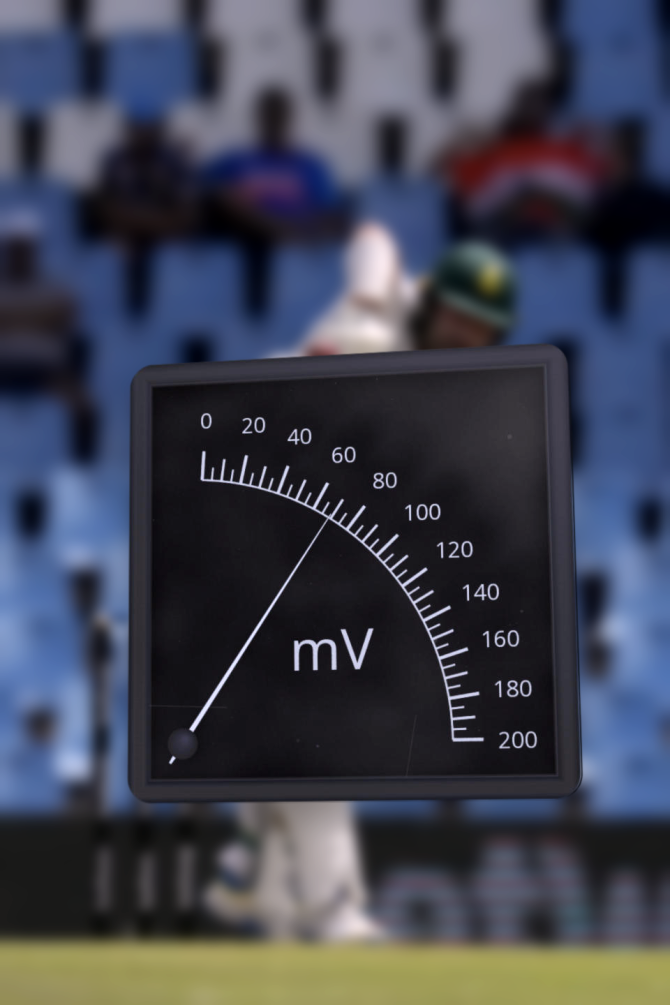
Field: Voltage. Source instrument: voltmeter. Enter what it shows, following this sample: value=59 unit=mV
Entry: value=70 unit=mV
